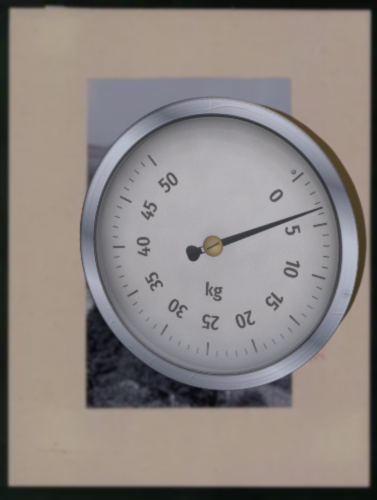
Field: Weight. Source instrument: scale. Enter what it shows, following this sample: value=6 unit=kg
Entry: value=3.5 unit=kg
